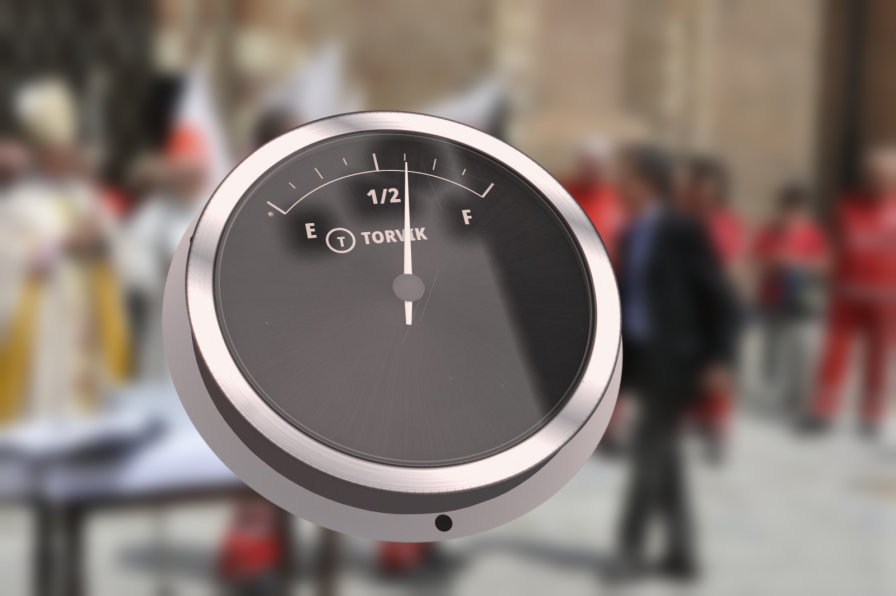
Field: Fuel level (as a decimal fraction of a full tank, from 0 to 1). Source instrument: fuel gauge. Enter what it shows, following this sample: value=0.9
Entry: value=0.625
